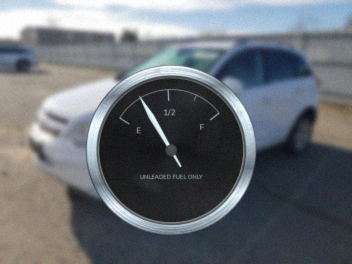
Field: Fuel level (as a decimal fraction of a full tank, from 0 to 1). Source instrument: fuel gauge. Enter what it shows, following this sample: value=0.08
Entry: value=0.25
